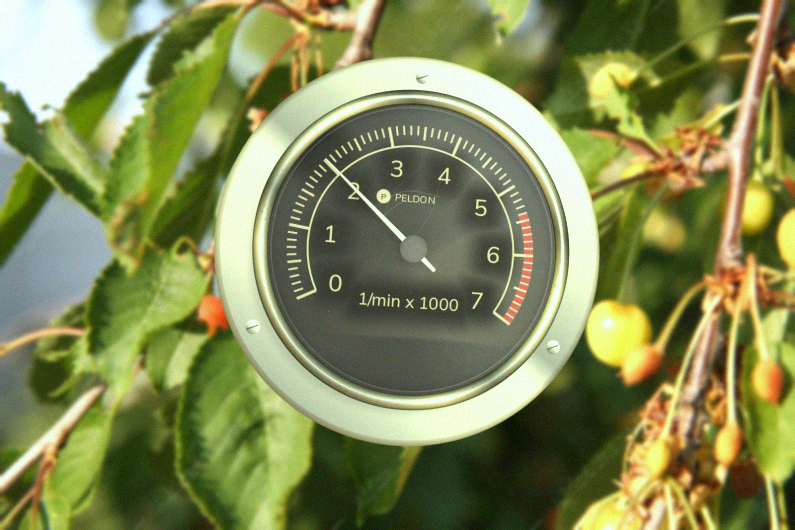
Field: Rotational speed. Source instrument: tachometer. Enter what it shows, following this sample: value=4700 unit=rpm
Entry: value=2000 unit=rpm
